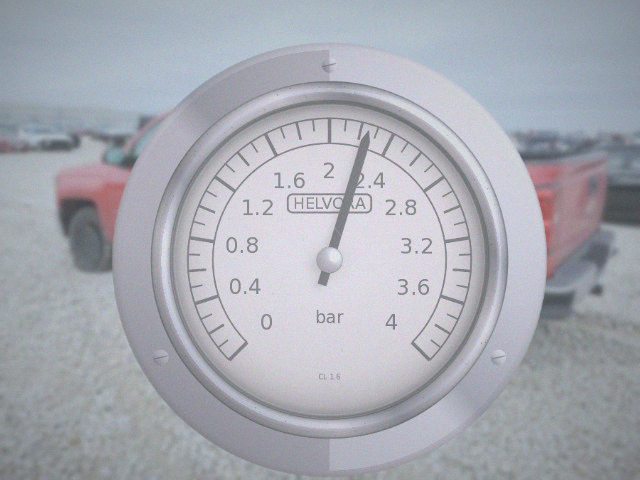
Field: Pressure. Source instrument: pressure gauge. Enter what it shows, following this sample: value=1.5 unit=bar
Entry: value=2.25 unit=bar
